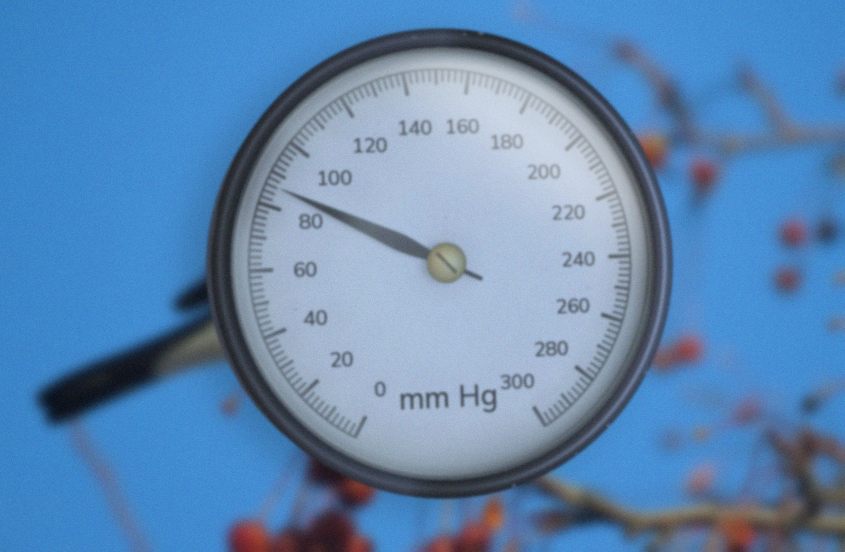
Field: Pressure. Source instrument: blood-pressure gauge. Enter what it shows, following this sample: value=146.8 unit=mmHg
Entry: value=86 unit=mmHg
